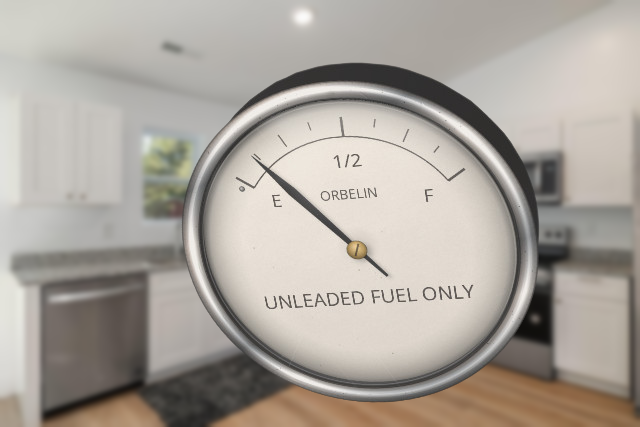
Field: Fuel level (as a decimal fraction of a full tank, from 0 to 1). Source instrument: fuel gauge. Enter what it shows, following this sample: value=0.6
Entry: value=0.125
